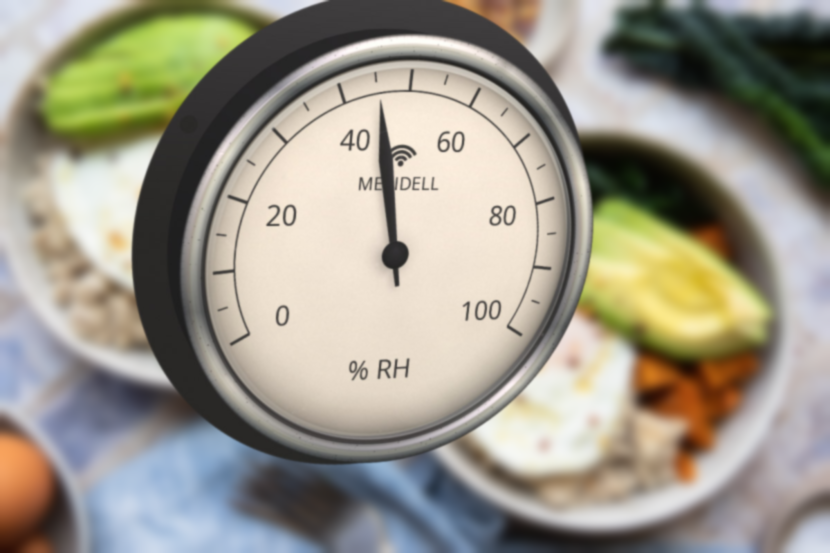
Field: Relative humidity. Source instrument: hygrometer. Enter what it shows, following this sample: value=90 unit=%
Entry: value=45 unit=%
